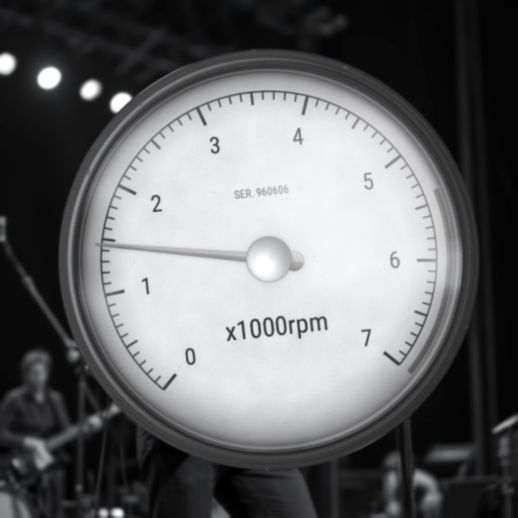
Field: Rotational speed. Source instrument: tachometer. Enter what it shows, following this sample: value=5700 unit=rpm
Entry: value=1450 unit=rpm
